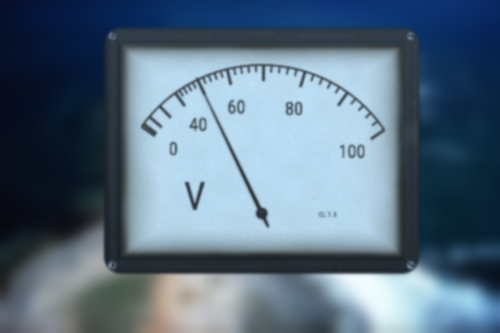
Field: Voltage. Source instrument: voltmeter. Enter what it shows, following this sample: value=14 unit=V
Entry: value=50 unit=V
